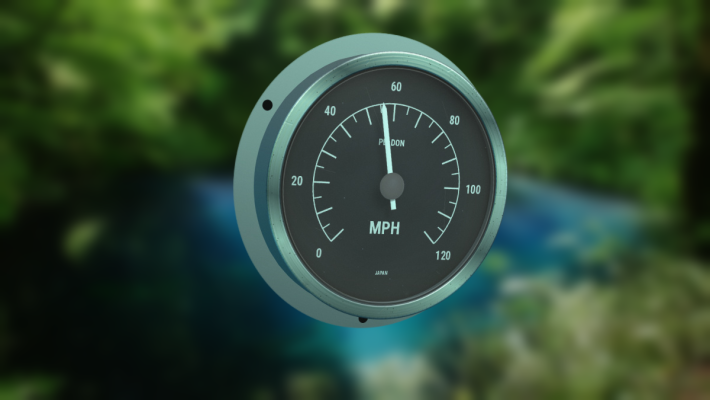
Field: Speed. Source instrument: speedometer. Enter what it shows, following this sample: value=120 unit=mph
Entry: value=55 unit=mph
